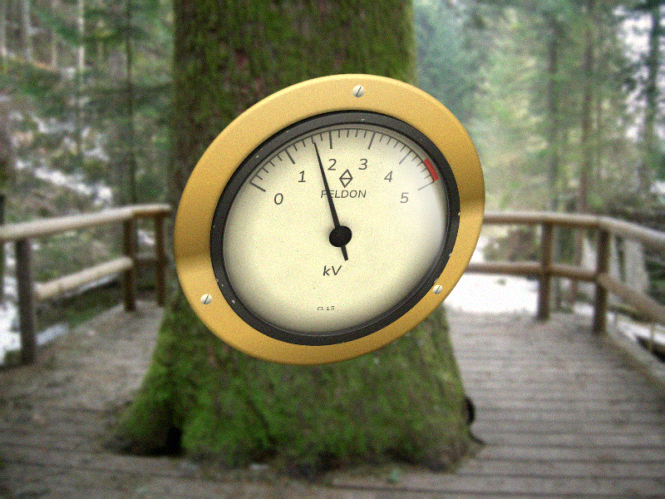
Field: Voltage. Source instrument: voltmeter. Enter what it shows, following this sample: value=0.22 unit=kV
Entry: value=1.6 unit=kV
